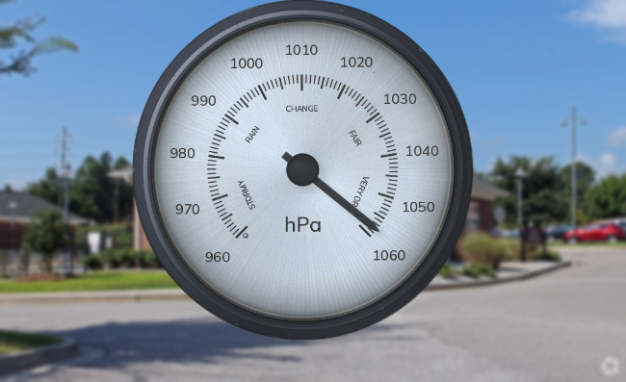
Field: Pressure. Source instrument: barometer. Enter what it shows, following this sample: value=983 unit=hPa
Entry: value=1058 unit=hPa
